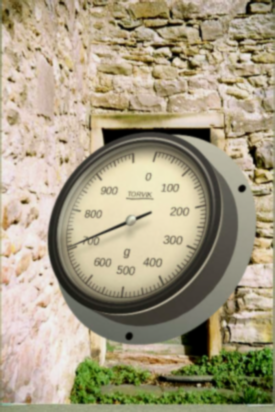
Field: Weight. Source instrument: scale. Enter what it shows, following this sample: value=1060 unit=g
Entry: value=700 unit=g
